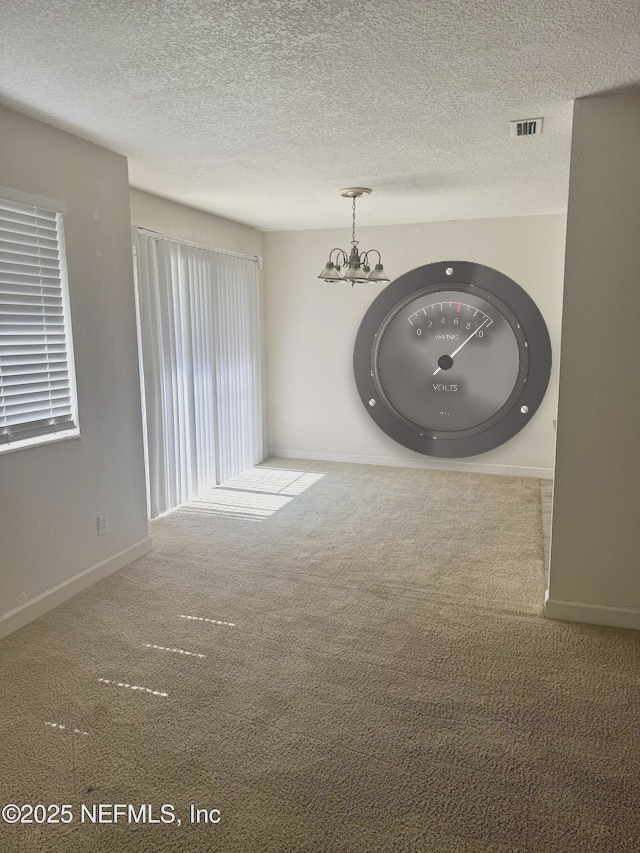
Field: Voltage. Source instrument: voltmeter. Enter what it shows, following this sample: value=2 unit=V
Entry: value=9.5 unit=V
